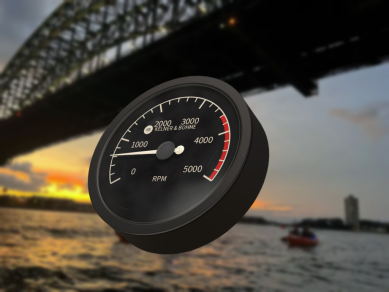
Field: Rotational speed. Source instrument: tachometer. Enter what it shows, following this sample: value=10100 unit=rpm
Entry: value=600 unit=rpm
